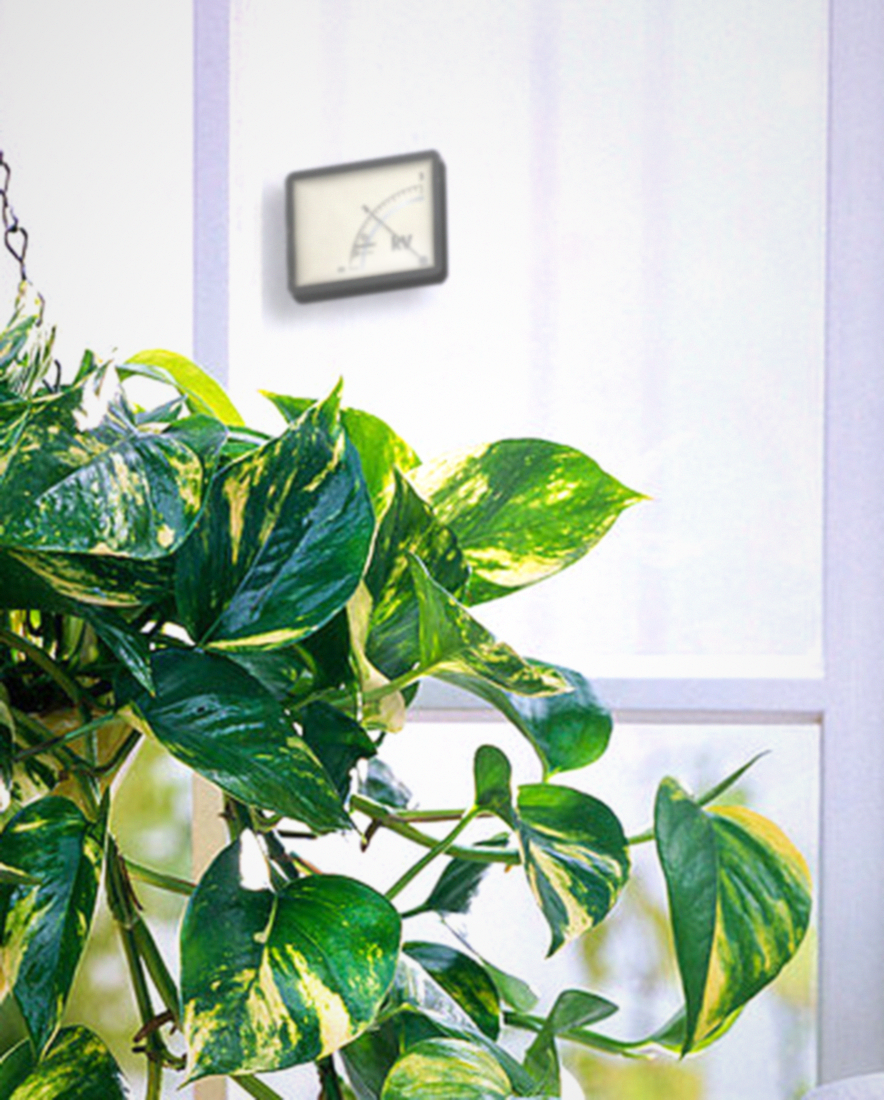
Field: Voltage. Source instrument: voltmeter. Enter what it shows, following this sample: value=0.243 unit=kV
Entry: value=2 unit=kV
